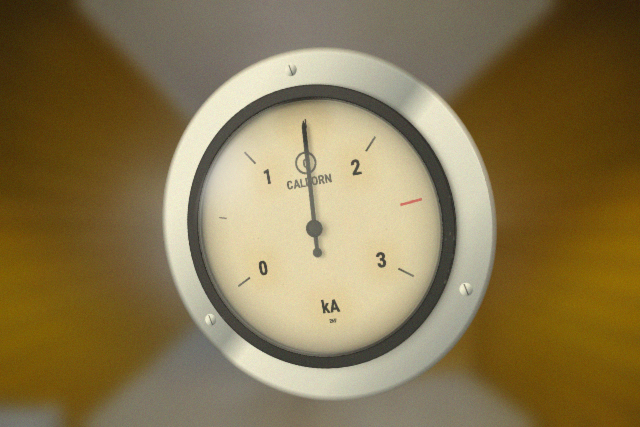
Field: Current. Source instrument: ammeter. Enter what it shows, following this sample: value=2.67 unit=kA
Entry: value=1.5 unit=kA
